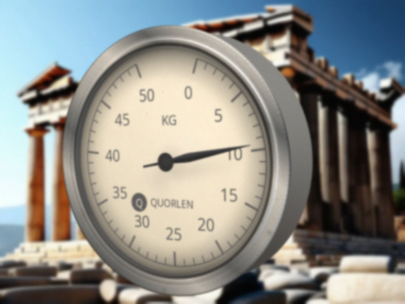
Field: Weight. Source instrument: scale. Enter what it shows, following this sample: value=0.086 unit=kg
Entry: value=9.5 unit=kg
